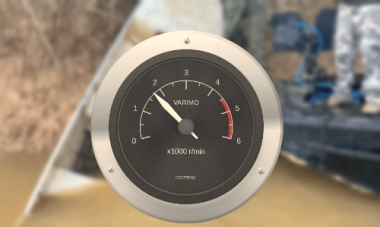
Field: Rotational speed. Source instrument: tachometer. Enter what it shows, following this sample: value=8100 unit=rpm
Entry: value=1750 unit=rpm
